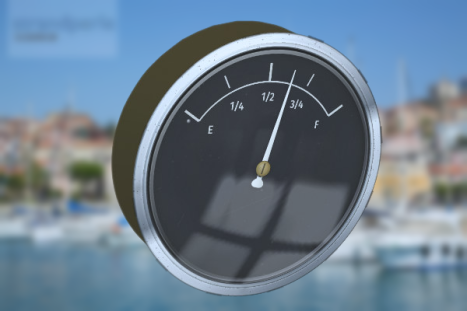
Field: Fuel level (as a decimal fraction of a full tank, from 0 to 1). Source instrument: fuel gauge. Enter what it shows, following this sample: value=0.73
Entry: value=0.625
